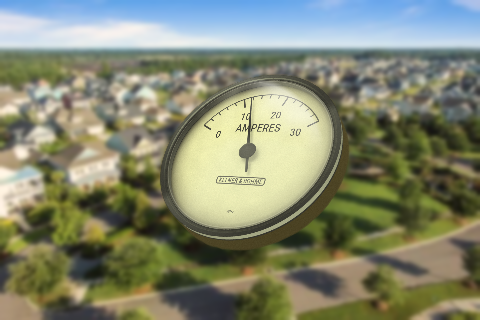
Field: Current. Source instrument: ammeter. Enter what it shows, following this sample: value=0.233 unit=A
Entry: value=12 unit=A
